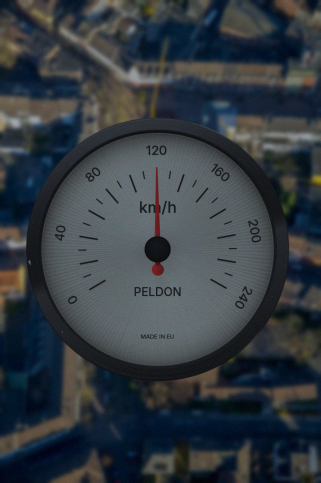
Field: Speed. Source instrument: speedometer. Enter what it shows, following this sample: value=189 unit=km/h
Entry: value=120 unit=km/h
